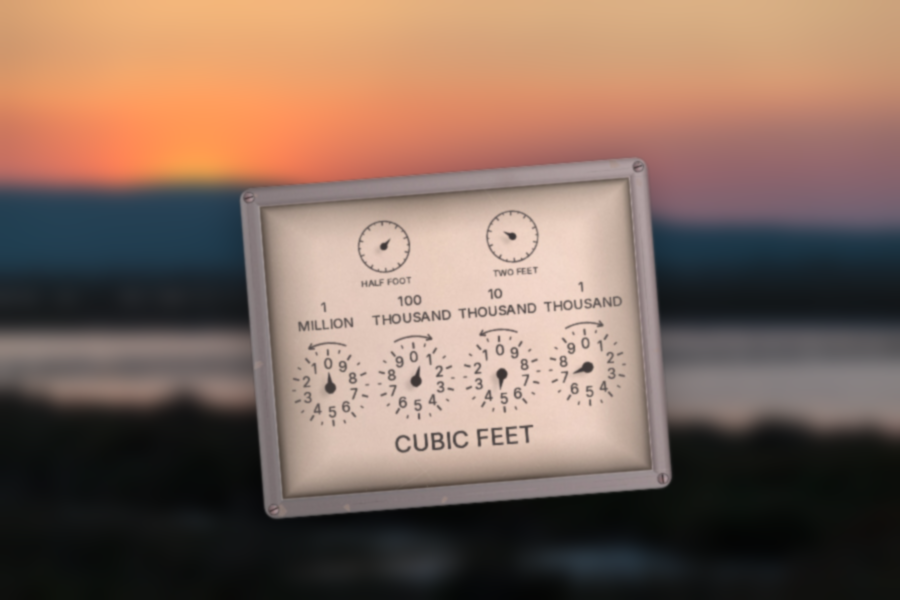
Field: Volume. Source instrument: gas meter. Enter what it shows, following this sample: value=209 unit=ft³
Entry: value=4700 unit=ft³
